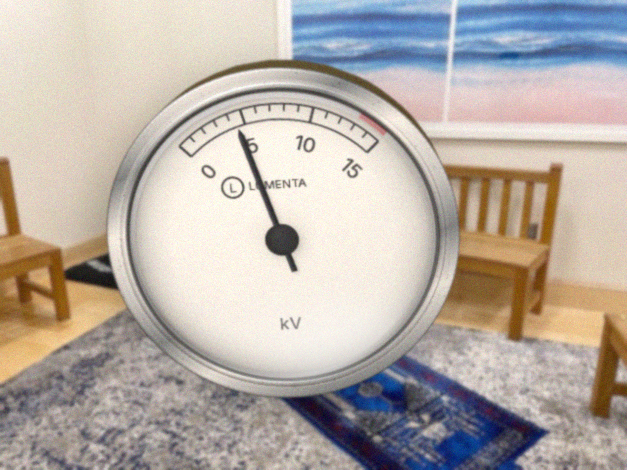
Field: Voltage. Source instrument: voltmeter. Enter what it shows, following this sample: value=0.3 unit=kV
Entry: value=4.5 unit=kV
